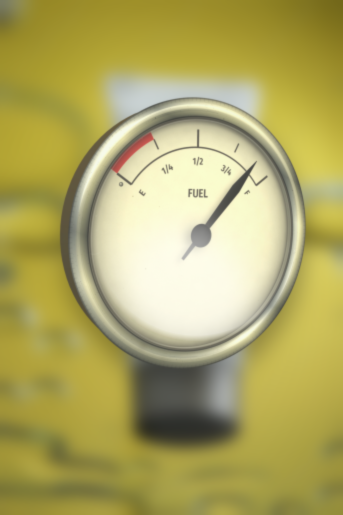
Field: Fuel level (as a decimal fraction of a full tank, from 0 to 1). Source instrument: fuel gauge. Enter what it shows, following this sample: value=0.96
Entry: value=0.875
